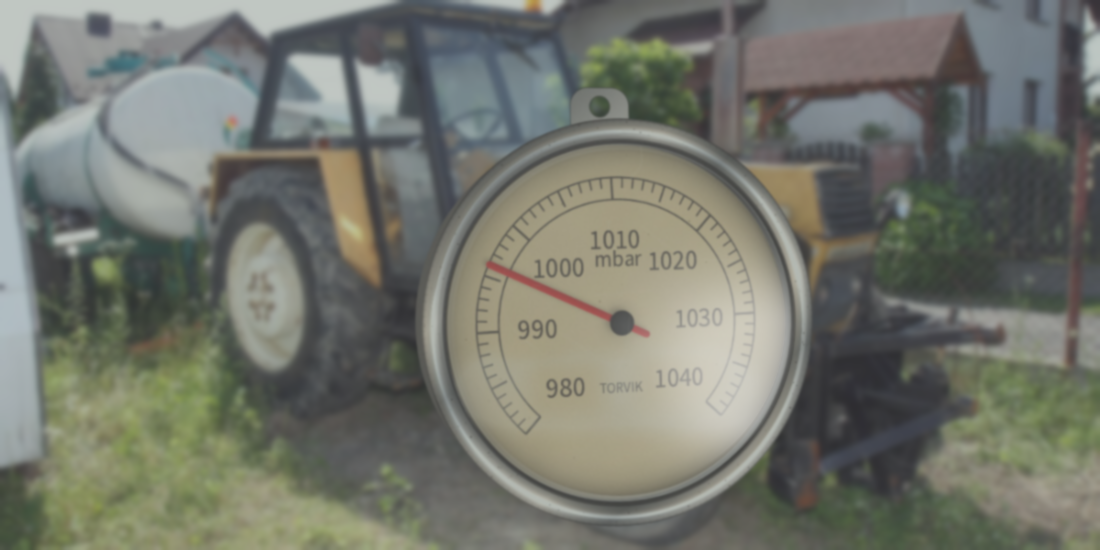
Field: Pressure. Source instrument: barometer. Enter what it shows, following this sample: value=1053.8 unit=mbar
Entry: value=996 unit=mbar
